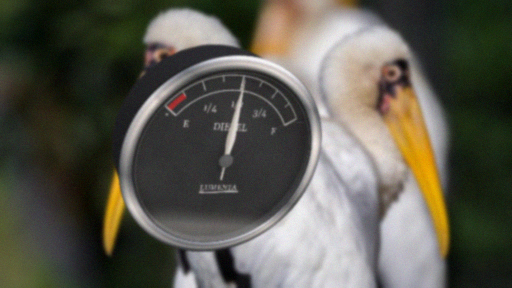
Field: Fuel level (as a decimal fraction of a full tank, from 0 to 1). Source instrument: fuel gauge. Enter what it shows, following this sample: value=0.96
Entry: value=0.5
